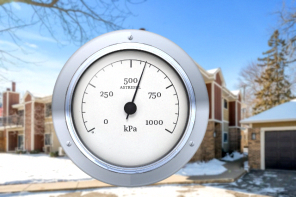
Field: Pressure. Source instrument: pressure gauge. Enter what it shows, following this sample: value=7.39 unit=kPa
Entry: value=575 unit=kPa
